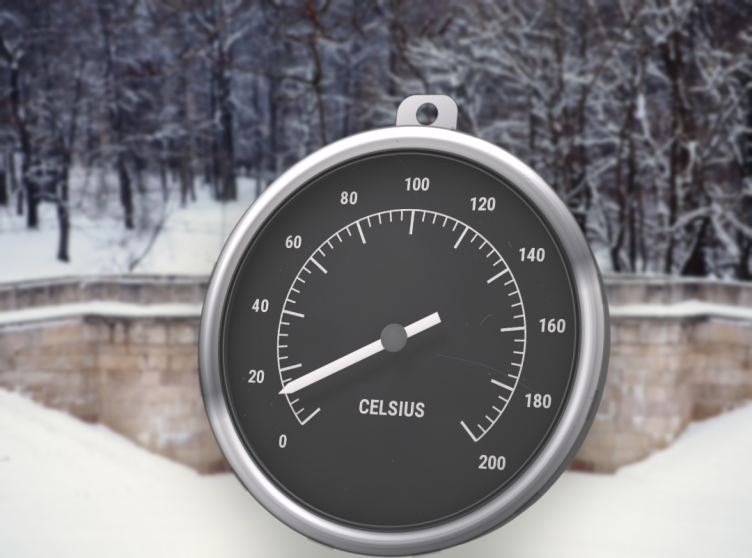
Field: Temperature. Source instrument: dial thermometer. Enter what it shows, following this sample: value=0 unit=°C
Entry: value=12 unit=°C
